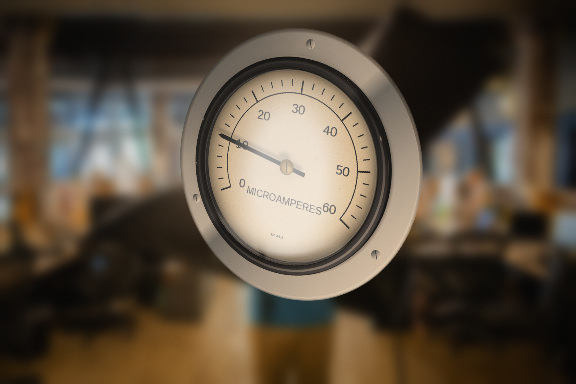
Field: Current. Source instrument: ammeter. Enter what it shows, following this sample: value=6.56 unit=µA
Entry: value=10 unit=µA
